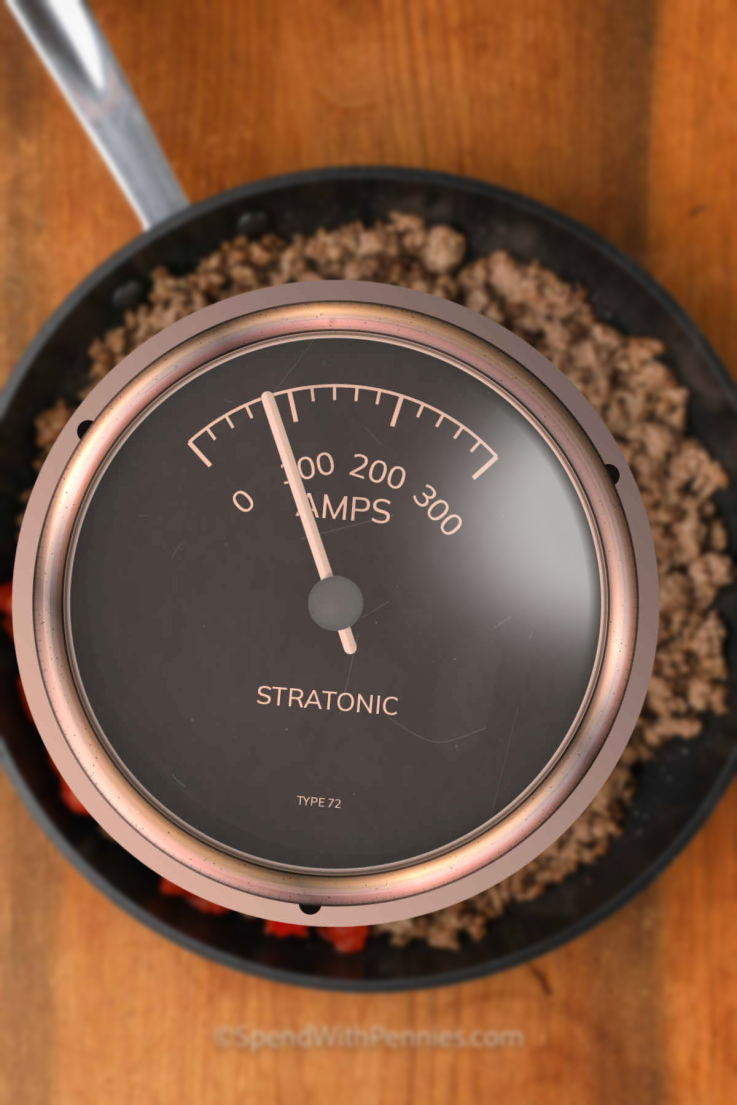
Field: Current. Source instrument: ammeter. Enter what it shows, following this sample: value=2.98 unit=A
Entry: value=80 unit=A
